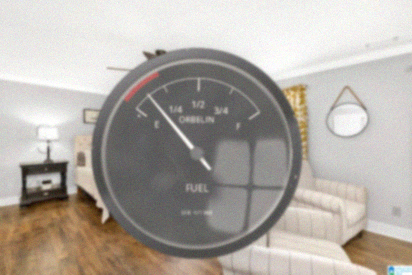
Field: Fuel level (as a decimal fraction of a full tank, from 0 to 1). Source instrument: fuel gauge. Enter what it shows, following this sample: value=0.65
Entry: value=0.125
